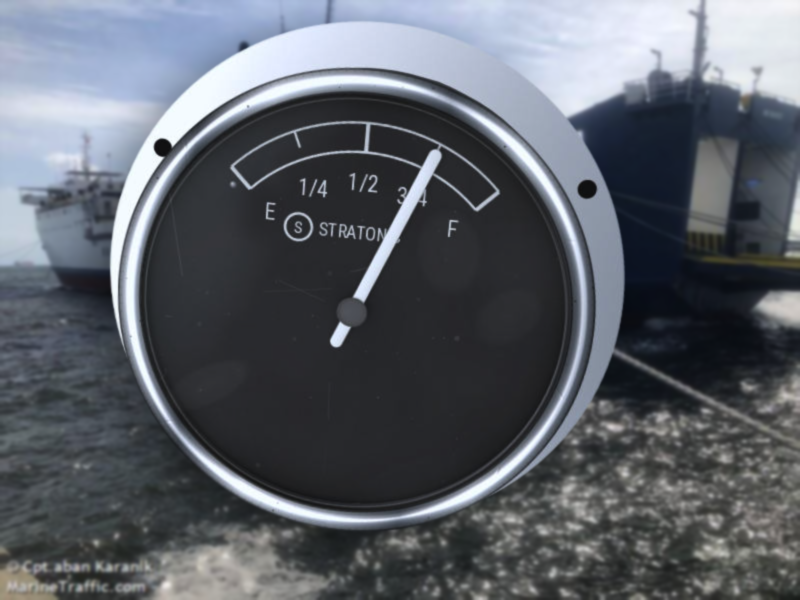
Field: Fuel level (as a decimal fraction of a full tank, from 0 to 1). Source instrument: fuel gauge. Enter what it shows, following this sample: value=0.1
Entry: value=0.75
